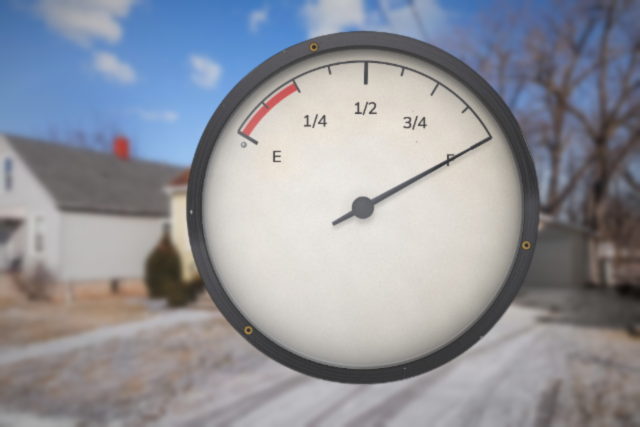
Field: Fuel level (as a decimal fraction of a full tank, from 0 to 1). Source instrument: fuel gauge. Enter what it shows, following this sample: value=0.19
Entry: value=1
